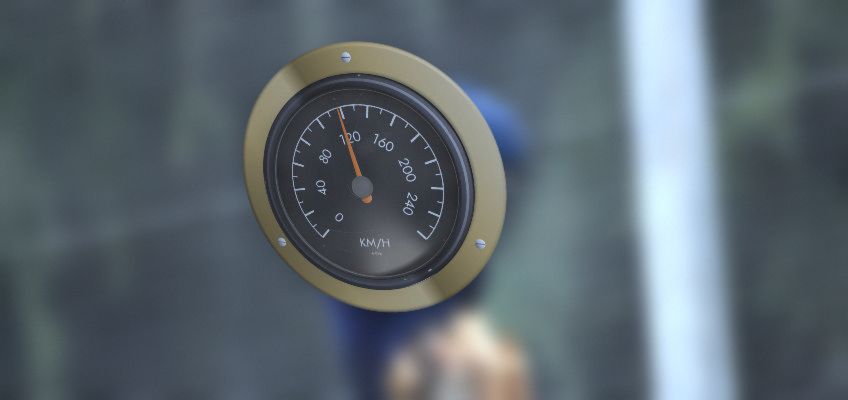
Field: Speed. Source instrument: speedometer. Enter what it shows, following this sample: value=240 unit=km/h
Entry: value=120 unit=km/h
